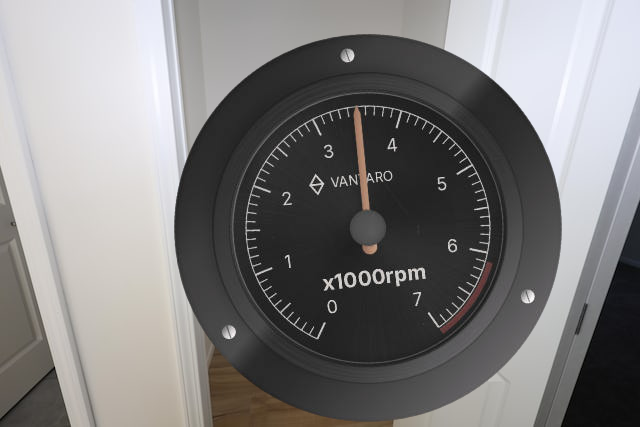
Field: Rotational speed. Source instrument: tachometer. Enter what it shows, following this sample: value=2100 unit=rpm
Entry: value=3500 unit=rpm
